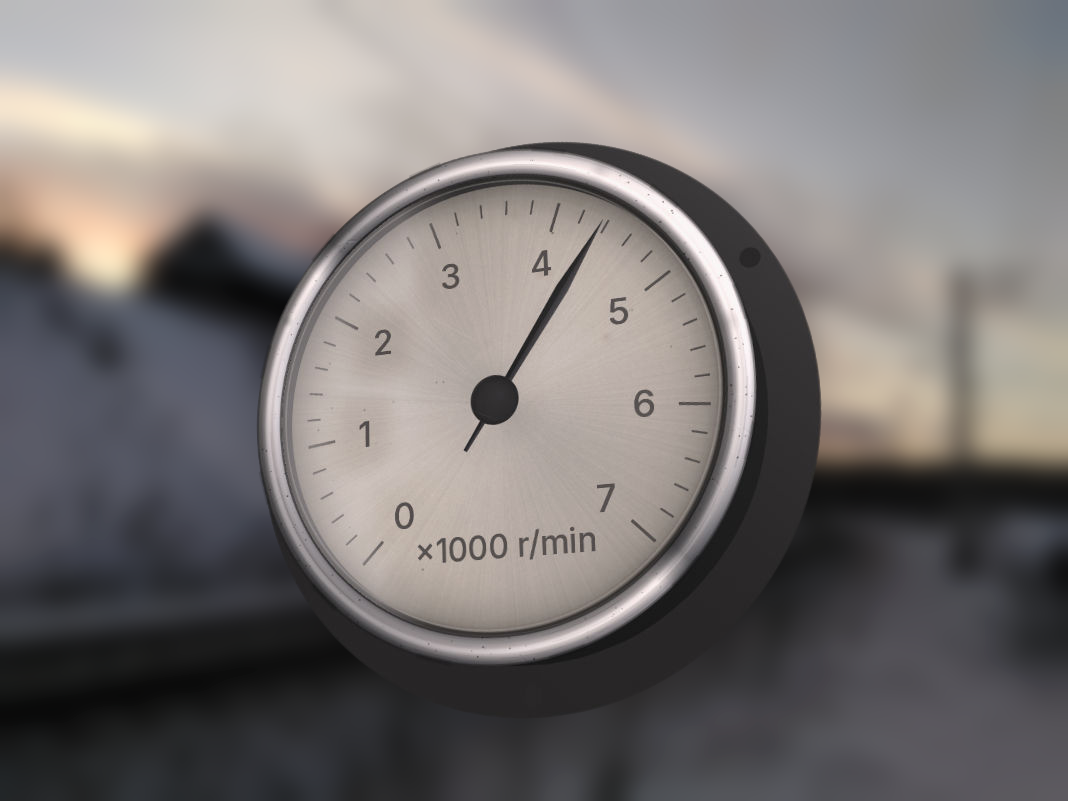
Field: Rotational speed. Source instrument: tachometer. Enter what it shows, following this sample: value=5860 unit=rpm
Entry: value=4400 unit=rpm
